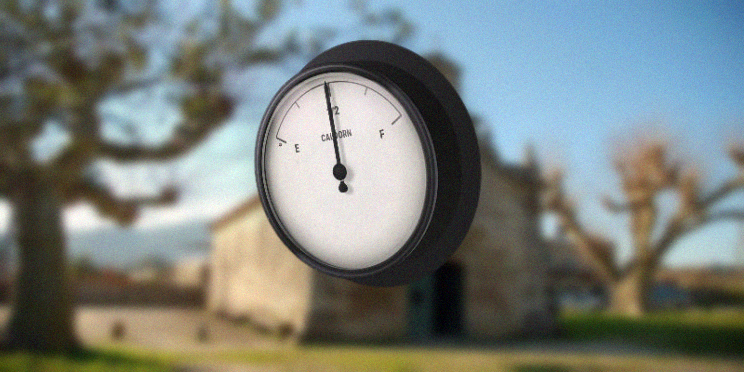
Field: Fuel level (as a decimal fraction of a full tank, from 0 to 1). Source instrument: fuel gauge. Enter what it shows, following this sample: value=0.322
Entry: value=0.5
